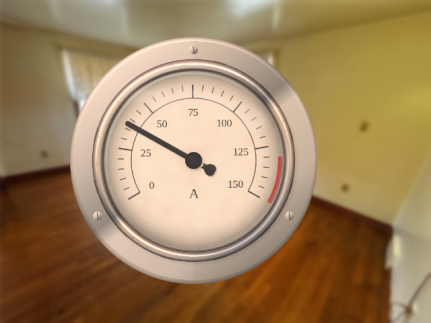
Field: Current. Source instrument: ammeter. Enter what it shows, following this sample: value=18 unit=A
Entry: value=37.5 unit=A
